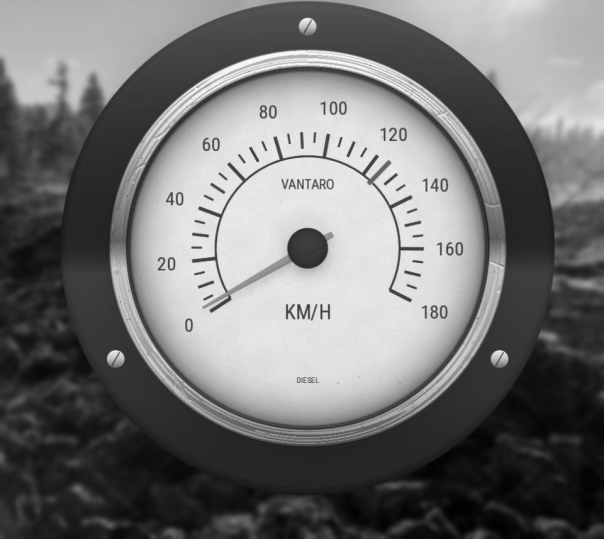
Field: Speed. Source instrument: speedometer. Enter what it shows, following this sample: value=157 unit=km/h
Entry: value=2.5 unit=km/h
